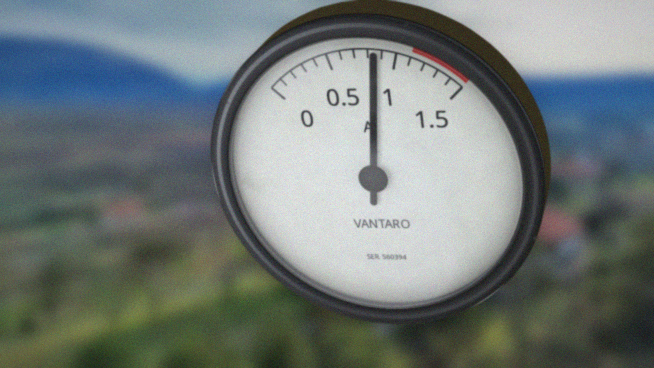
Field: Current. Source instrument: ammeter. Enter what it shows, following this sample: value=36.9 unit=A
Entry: value=0.85 unit=A
